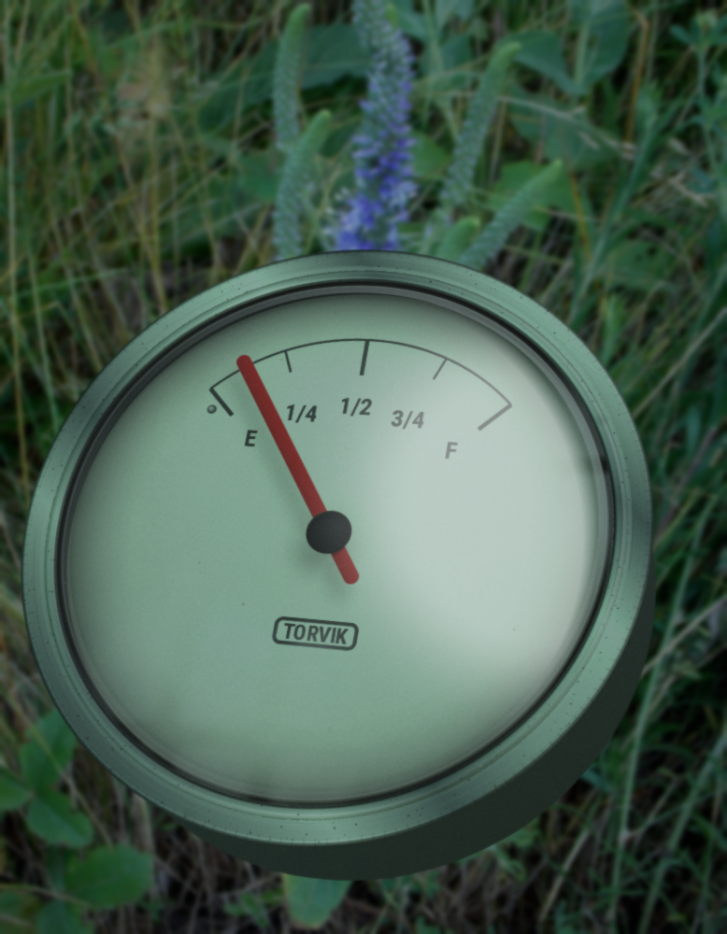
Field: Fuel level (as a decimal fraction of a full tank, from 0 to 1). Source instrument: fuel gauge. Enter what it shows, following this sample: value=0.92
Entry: value=0.125
